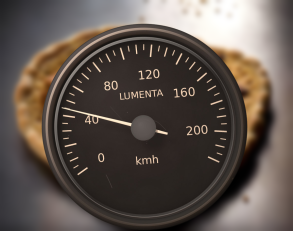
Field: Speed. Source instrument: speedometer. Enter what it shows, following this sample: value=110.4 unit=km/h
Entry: value=45 unit=km/h
